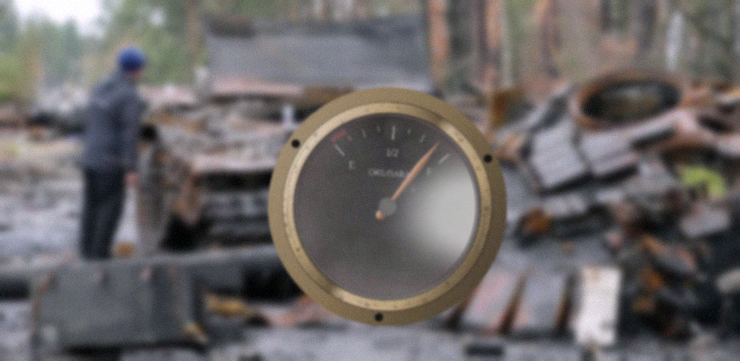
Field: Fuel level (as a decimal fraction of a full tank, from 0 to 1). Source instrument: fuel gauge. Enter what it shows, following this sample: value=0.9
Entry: value=0.875
